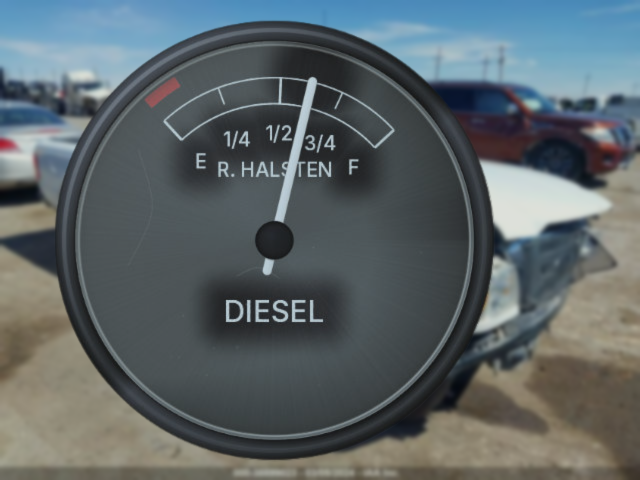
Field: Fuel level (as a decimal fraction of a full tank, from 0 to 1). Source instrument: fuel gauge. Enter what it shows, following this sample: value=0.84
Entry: value=0.625
